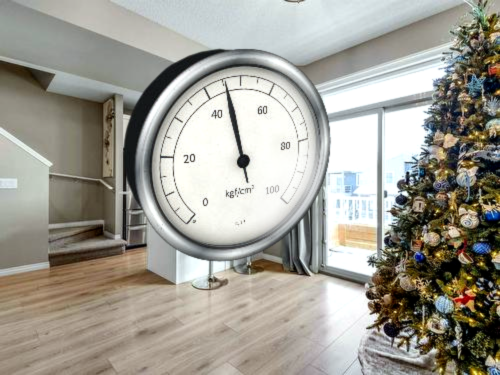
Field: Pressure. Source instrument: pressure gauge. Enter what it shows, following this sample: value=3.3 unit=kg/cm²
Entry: value=45 unit=kg/cm²
